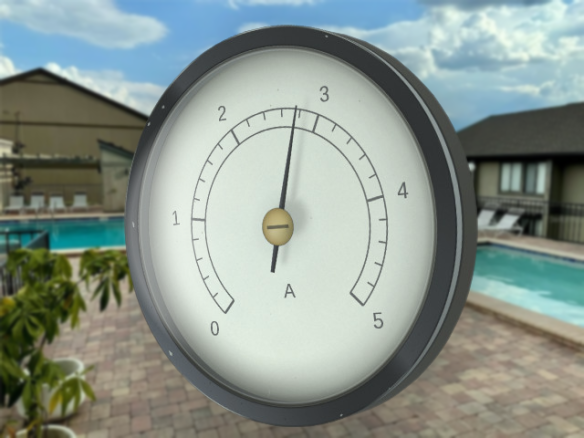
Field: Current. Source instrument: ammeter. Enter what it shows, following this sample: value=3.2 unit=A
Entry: value=2.8 unit=A
